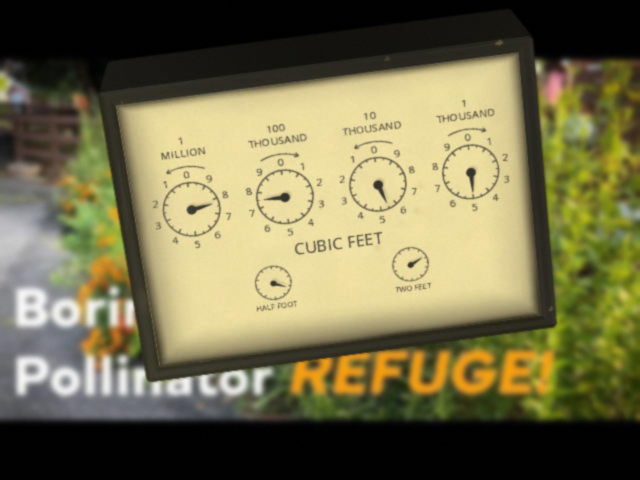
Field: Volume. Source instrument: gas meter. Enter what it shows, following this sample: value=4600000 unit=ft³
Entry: value=775500 unit=ft³
